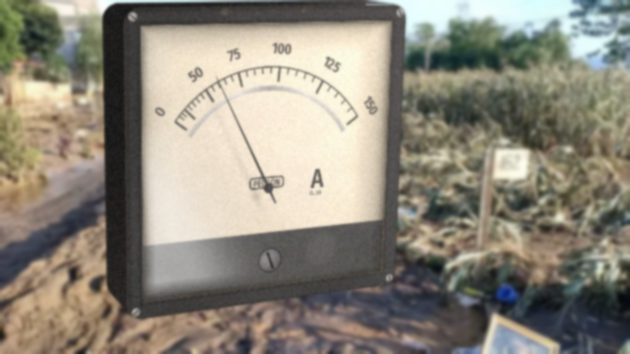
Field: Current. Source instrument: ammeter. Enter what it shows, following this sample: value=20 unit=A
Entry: value=60 unit=A
